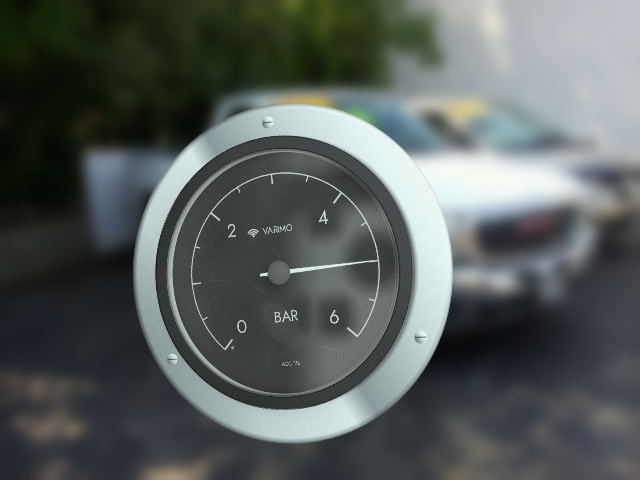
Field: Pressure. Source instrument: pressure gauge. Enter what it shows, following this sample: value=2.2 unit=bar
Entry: value=5 unit=bar
